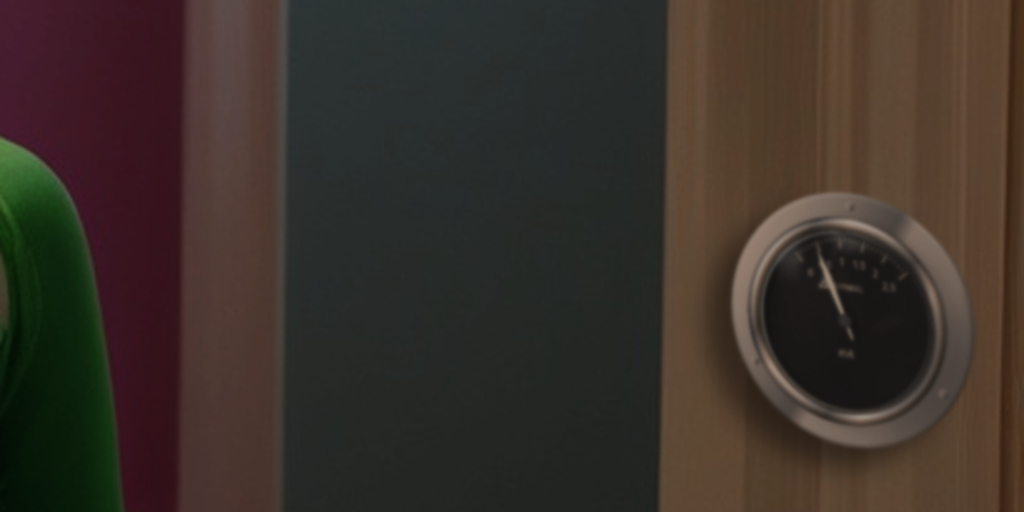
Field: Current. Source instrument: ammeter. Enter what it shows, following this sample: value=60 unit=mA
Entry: value=0.5 unit=mA
